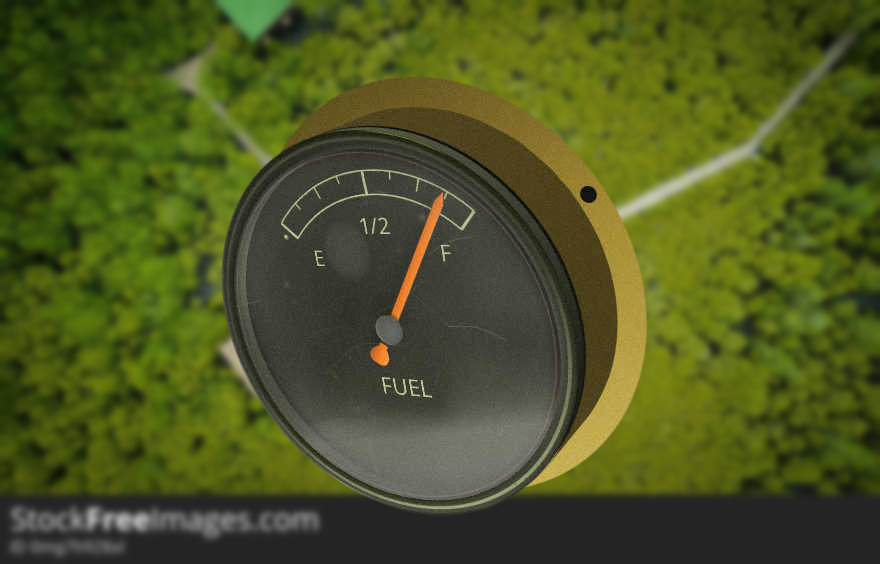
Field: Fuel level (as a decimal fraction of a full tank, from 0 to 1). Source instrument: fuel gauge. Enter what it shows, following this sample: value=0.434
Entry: value=0.875
